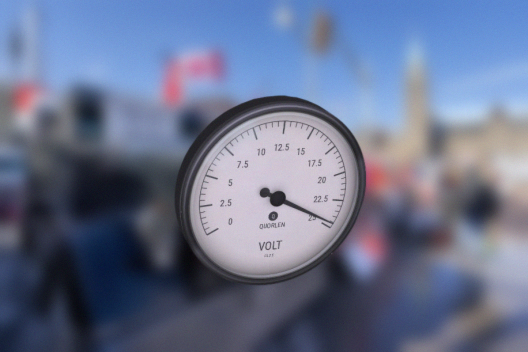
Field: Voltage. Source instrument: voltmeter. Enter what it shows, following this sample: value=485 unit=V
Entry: value=24.5 unit=V
